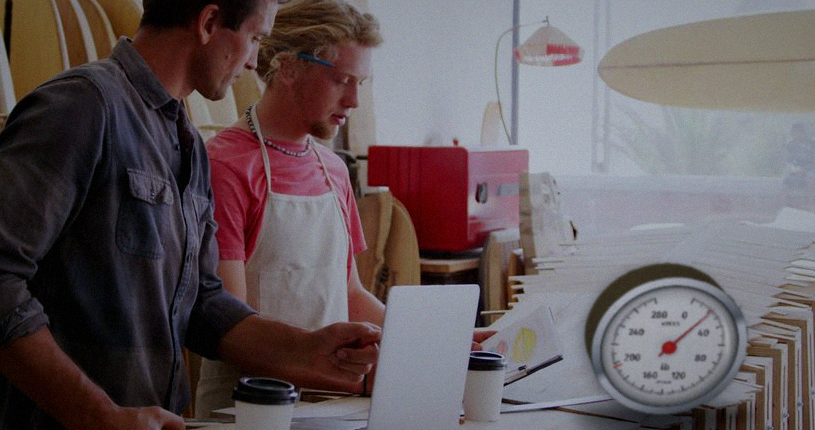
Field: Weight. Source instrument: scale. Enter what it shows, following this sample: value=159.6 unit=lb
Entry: value=20 unit=lb
